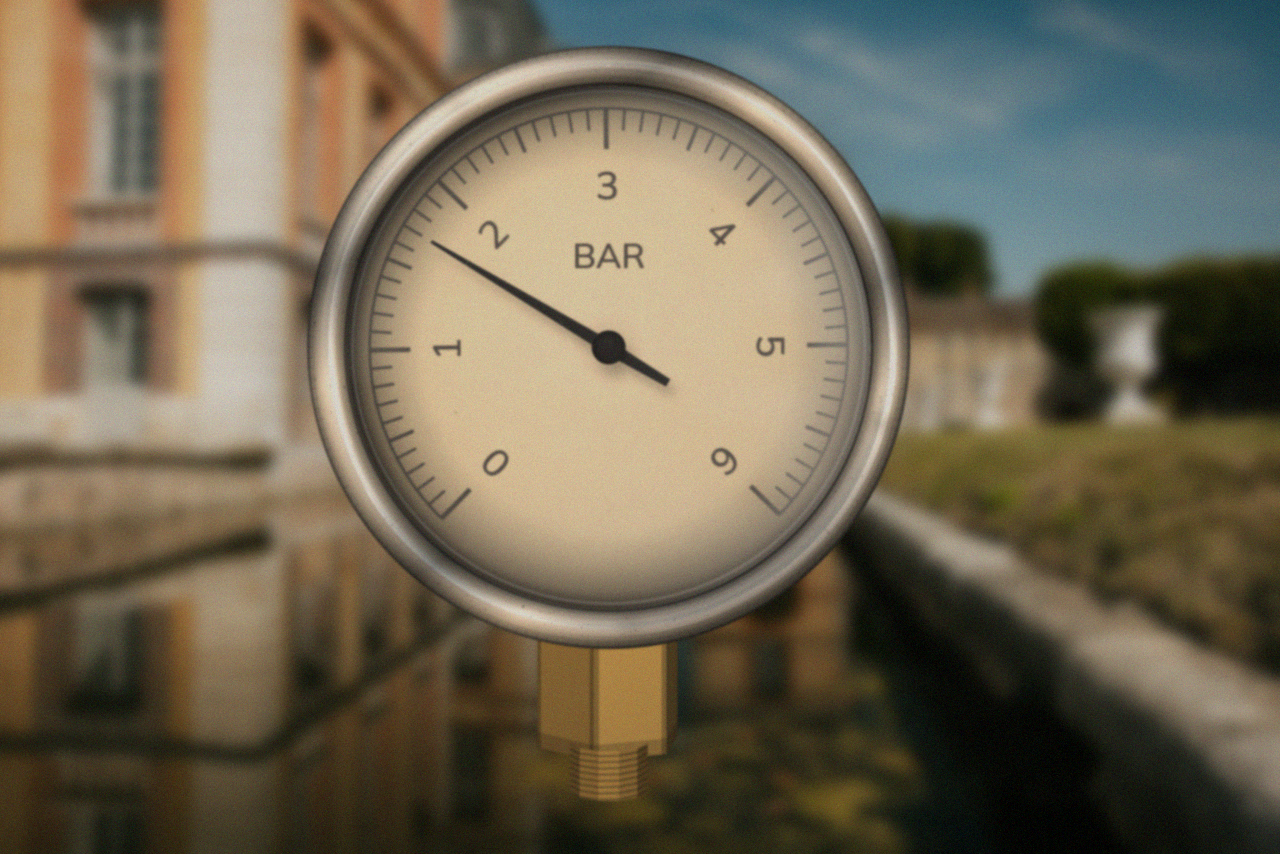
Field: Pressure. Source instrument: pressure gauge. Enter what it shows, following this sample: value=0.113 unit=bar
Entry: value=1.7 unit=bar
